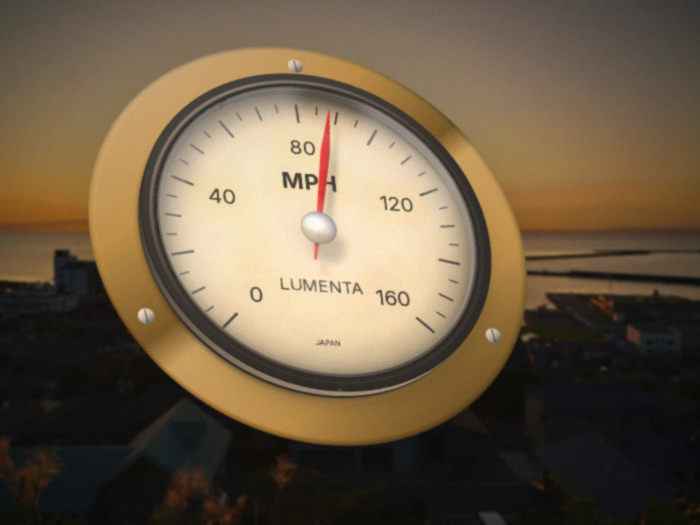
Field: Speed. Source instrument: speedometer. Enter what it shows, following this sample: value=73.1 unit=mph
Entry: value=87.5 unit=mph
